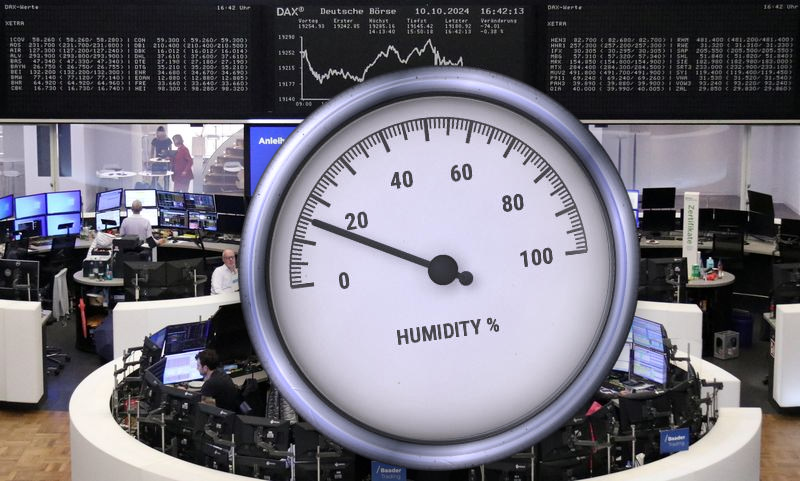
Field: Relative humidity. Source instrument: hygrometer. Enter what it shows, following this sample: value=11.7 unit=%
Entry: value=15 unit=%
